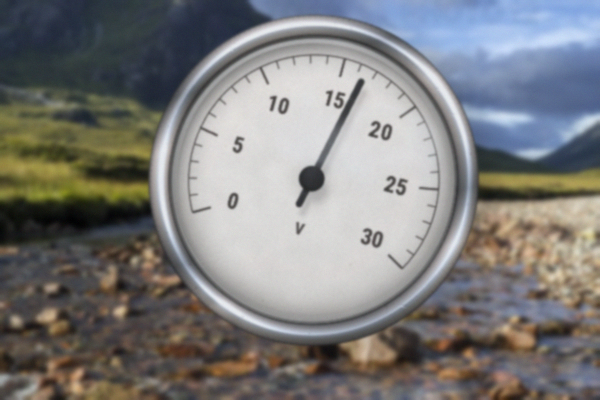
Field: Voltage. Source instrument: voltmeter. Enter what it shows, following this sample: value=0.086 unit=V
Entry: value=16.5 unit=V
